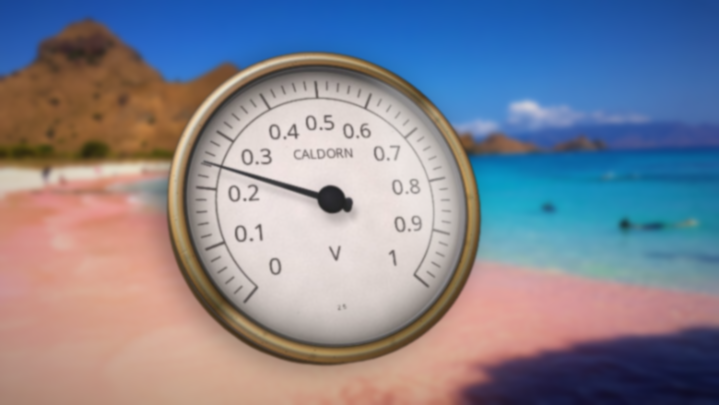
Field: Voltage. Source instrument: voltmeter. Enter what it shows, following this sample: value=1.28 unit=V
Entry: value=0.24 unit=V
